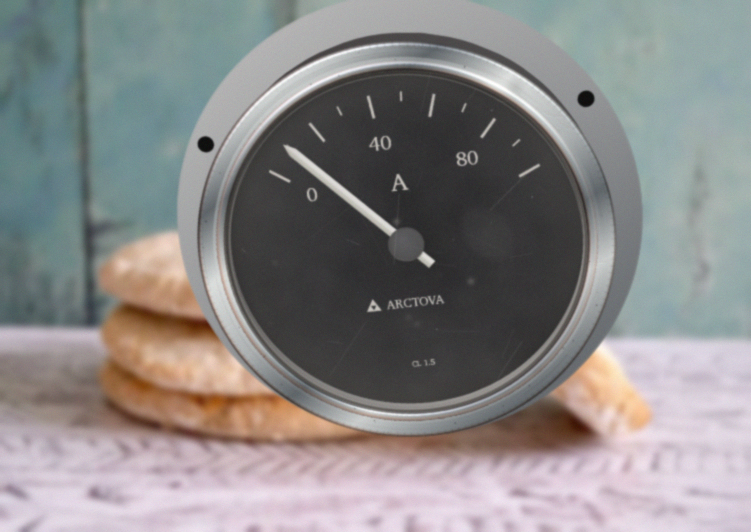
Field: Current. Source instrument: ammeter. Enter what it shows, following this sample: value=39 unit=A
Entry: value=10 unit=A
